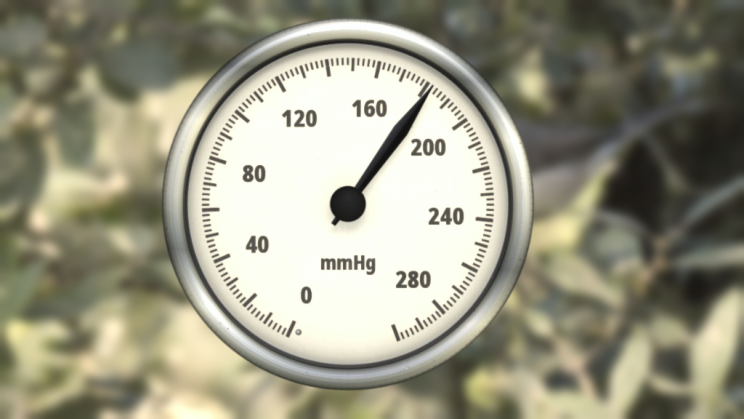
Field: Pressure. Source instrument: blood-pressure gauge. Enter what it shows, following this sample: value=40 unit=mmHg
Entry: value=182 unit=mmHg
